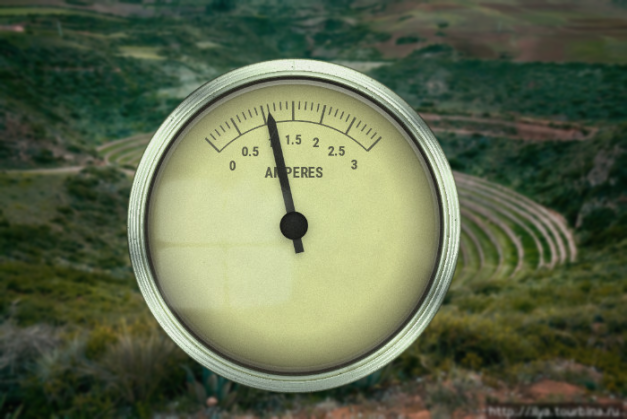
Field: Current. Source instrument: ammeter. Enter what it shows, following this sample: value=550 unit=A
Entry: value=1.1 unit=A
